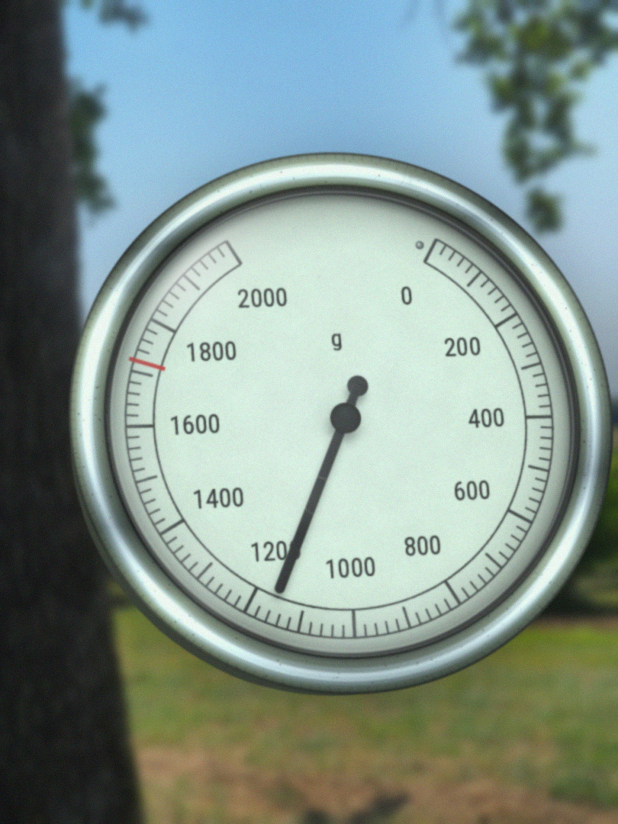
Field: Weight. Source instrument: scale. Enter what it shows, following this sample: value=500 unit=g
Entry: value=1160 unit=g
